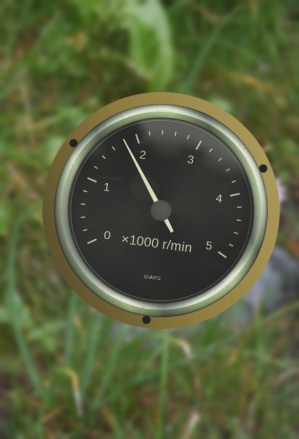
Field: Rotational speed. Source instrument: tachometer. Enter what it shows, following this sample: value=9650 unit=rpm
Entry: value=1800 unit=rpm
